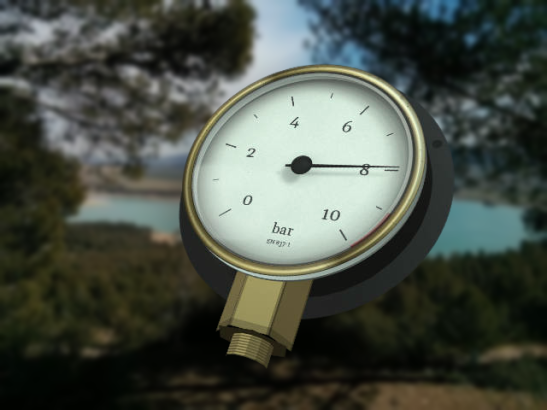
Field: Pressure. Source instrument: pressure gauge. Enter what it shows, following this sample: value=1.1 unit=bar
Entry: value=8 unit=bar
